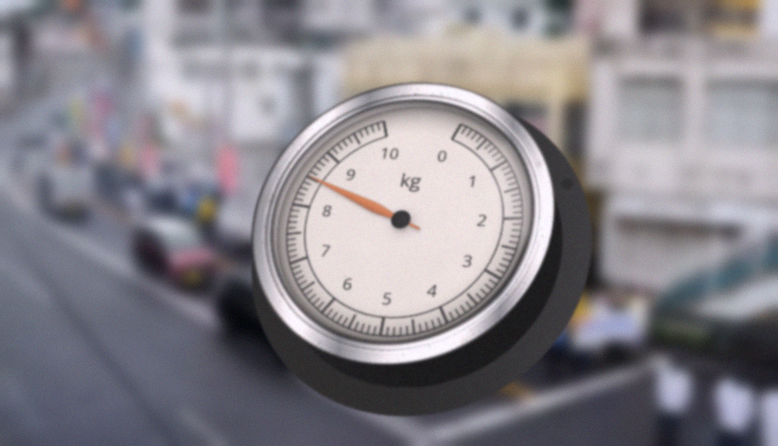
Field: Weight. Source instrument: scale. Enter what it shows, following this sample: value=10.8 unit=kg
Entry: value=8.5 unit=kg
